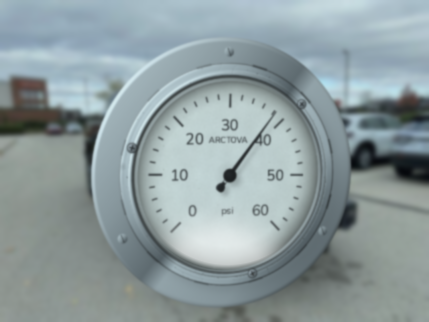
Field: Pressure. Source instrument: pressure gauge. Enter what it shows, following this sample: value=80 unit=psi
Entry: value=38 unit=psi
